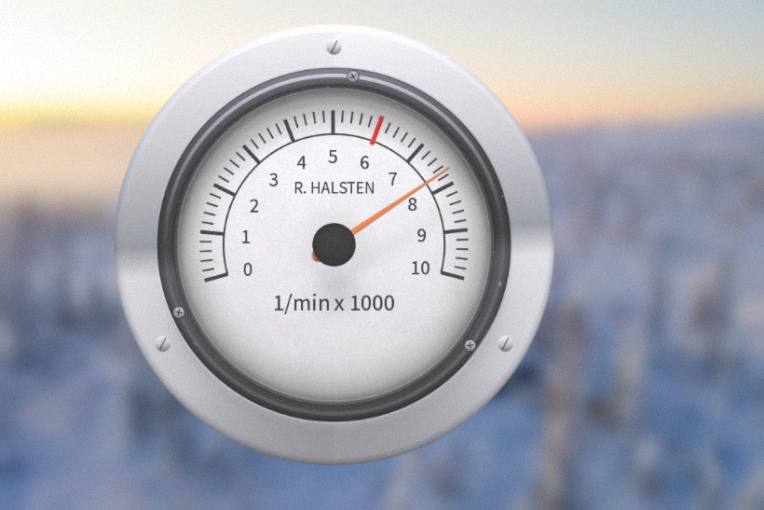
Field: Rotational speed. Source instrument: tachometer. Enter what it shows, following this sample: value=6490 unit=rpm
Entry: value=7700 unit=rpm
